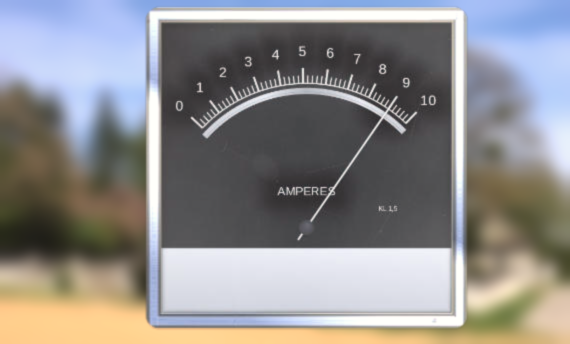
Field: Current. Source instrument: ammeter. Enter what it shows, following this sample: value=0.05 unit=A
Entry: value=9 unit=A
